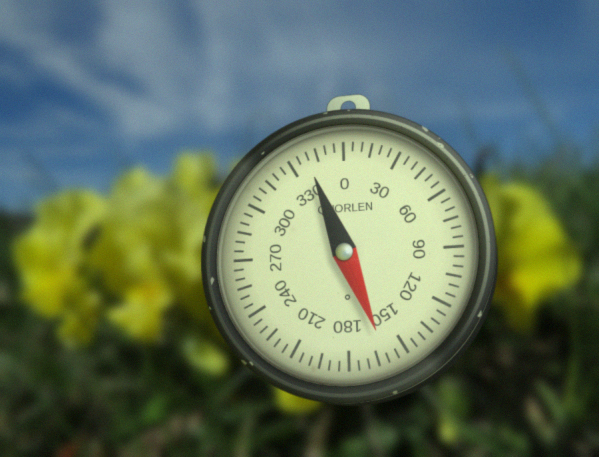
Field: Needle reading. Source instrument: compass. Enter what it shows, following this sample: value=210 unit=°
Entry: value=160 unit=°
